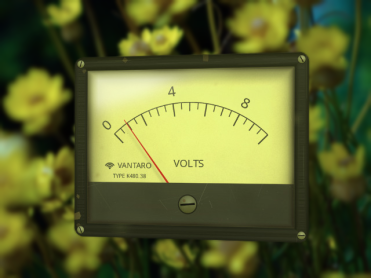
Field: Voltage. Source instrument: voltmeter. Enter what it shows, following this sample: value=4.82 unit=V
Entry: value=1 unit=V
